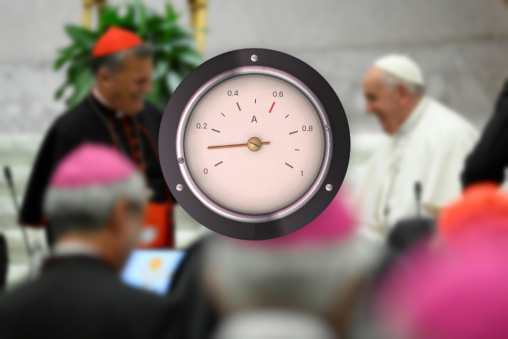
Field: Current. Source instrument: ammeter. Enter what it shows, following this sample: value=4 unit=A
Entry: value=0.1 unit=A
